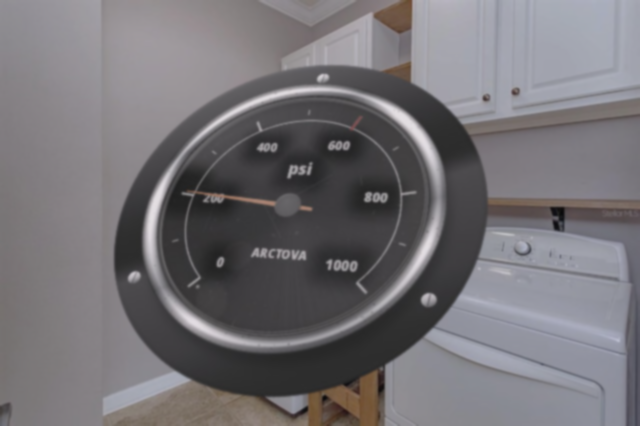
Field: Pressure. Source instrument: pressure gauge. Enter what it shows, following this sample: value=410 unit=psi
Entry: value=200 unit=psi
